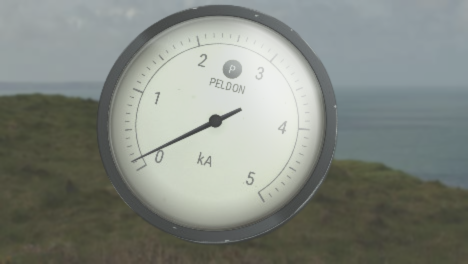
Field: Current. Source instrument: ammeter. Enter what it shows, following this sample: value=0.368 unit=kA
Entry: value=0.1 unit=kA
